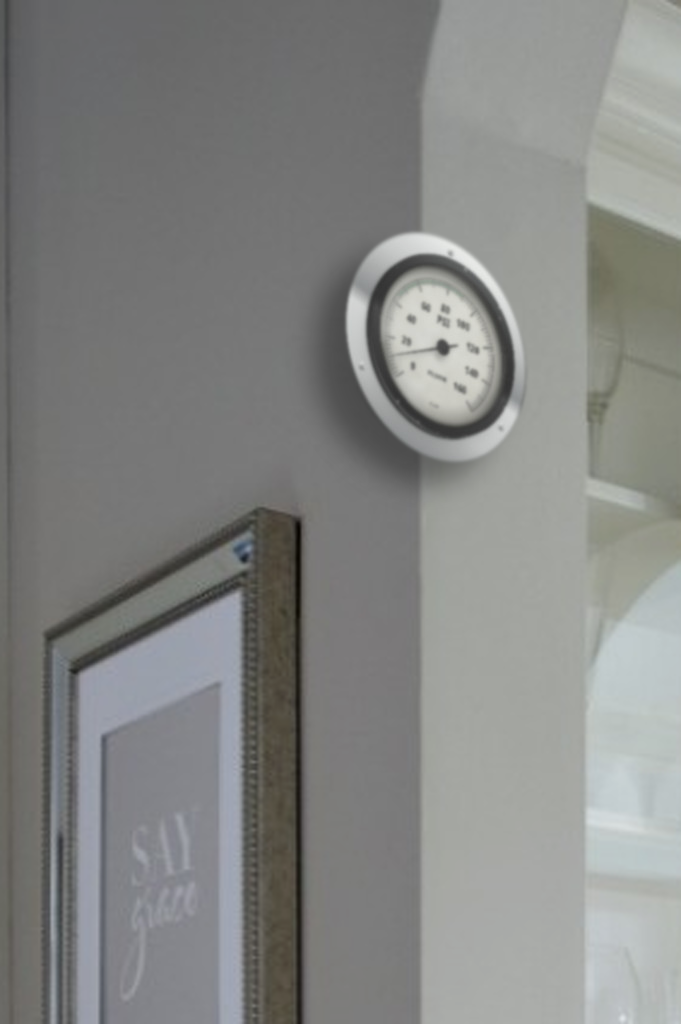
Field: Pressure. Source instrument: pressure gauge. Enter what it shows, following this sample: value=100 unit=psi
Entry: value=10 unit=psi
